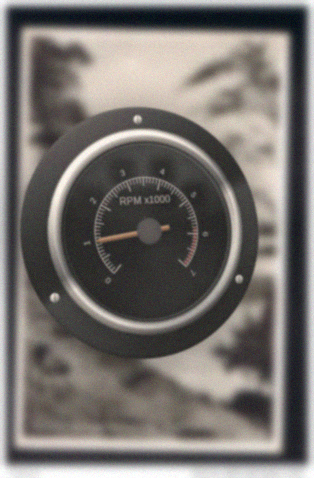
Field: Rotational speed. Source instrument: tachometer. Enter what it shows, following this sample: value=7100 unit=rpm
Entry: value=1000 unit=rpm
